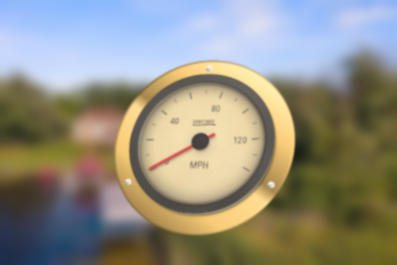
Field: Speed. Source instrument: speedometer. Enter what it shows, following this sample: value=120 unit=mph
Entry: value=0 unit=mph
